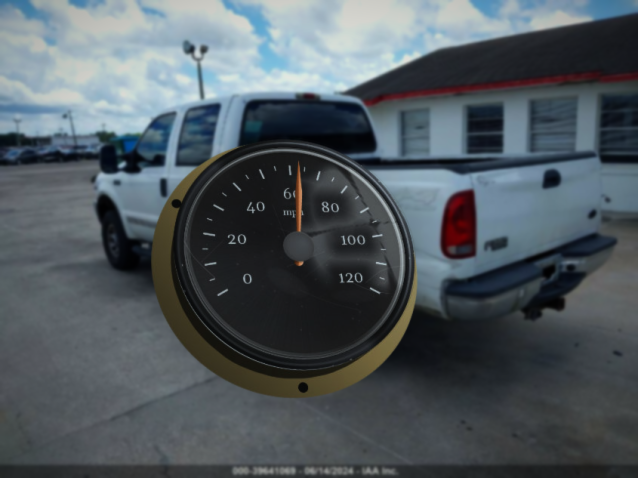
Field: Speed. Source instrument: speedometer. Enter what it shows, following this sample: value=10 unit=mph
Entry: value=62.5 unit=mph
